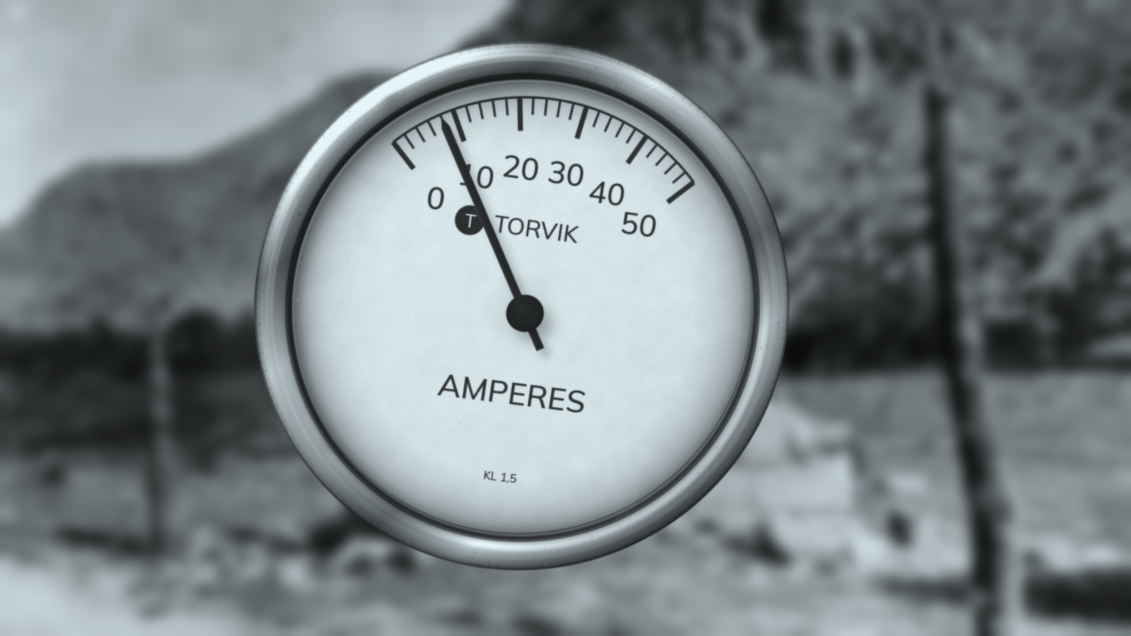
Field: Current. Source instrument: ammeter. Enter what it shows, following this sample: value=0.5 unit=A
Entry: value=8 unit=A
